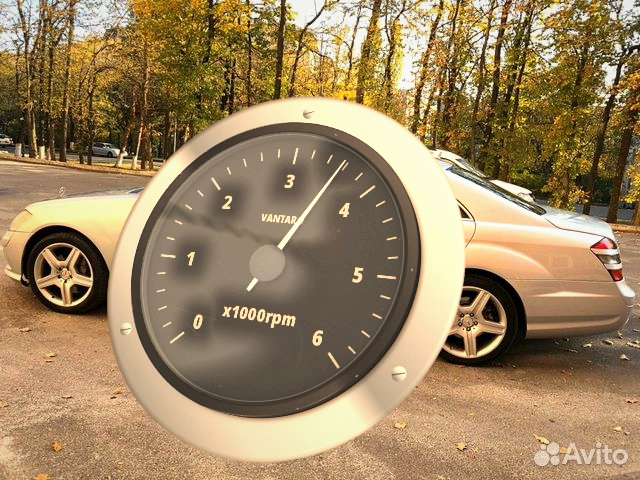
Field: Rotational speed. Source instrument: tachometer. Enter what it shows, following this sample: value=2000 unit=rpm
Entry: value=3600 unit=rpm
